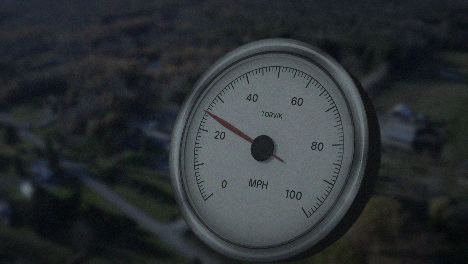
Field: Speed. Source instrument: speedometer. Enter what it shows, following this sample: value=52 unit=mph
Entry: value=25 unit=mph
